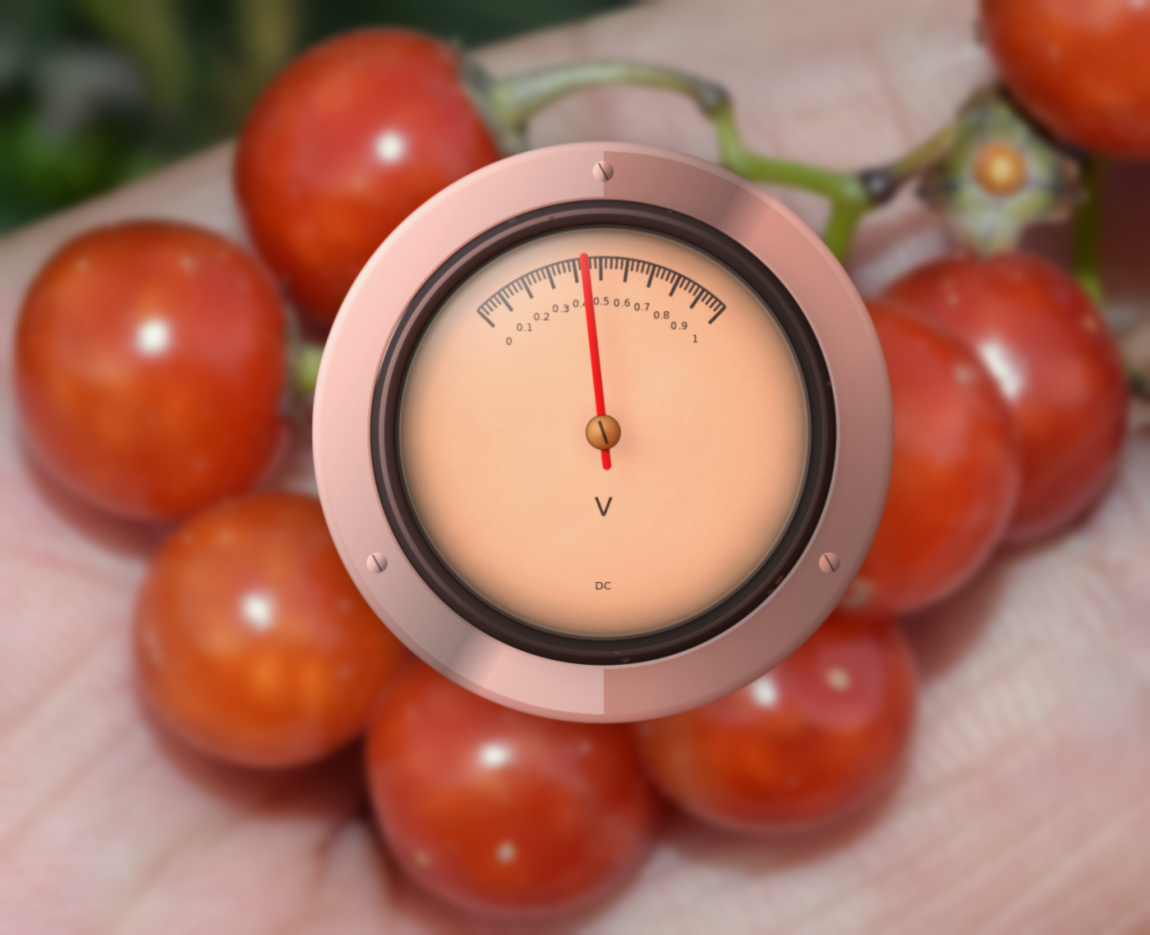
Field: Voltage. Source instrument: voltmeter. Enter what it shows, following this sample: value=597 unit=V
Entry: value=0.44 unit=V
